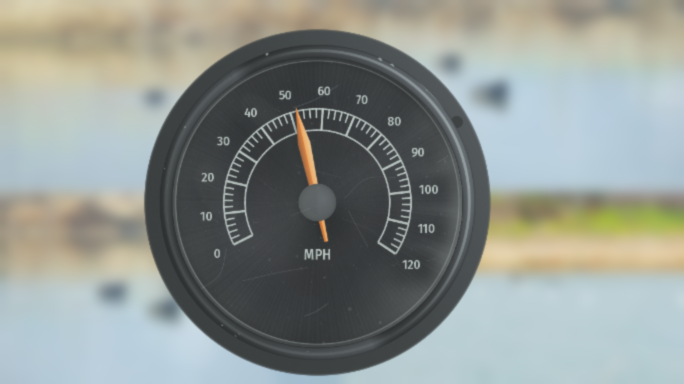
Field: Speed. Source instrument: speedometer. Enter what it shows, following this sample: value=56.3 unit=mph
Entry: value=52 unit=mph
